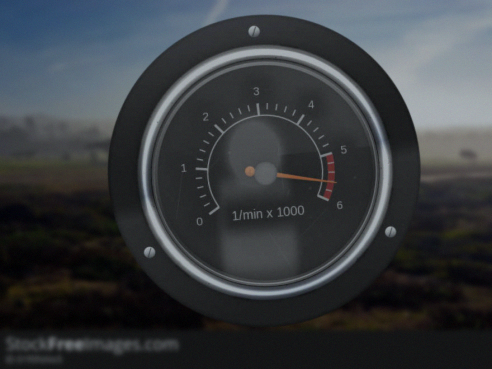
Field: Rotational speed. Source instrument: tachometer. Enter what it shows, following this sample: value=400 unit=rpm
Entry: value=5600 unit=rpm
